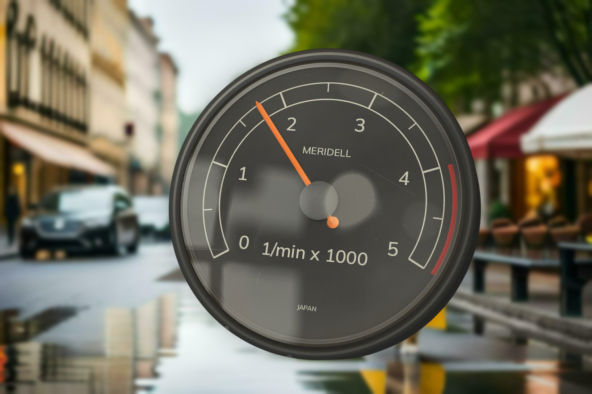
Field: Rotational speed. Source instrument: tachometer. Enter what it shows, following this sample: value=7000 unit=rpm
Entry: value=1750 unit=rpm
